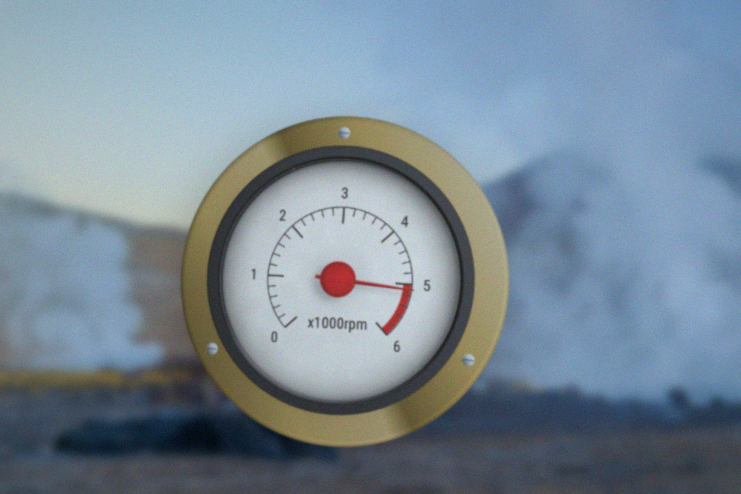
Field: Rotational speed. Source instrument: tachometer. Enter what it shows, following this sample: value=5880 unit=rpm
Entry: value=5100 unit=rpm
